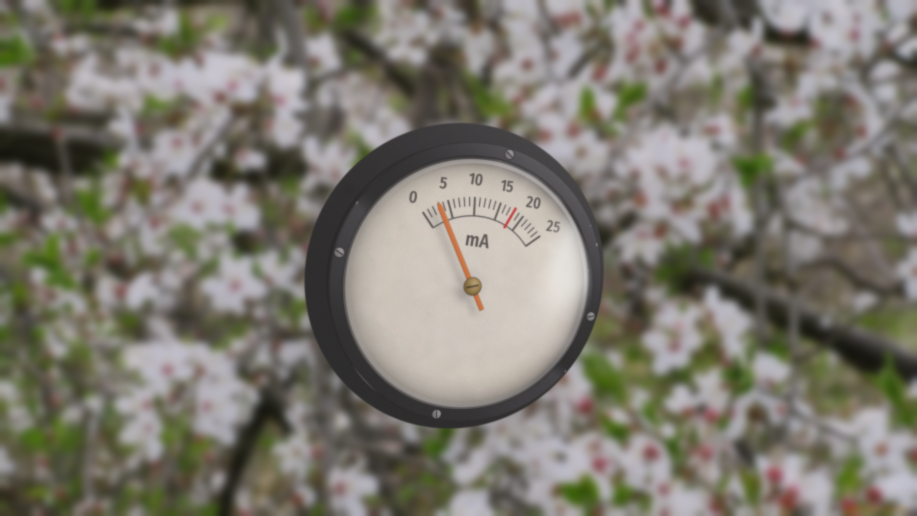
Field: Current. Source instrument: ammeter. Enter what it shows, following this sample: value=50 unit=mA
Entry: value=3 unit=mA
